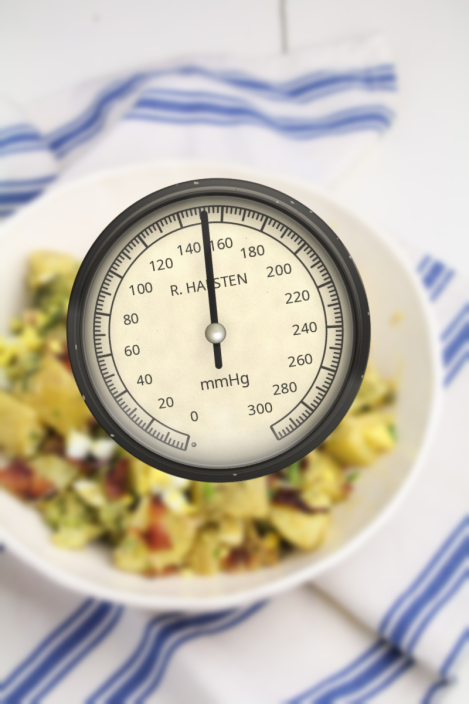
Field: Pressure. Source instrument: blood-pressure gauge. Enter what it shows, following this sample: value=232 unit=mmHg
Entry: value=152 unit=mmHg
